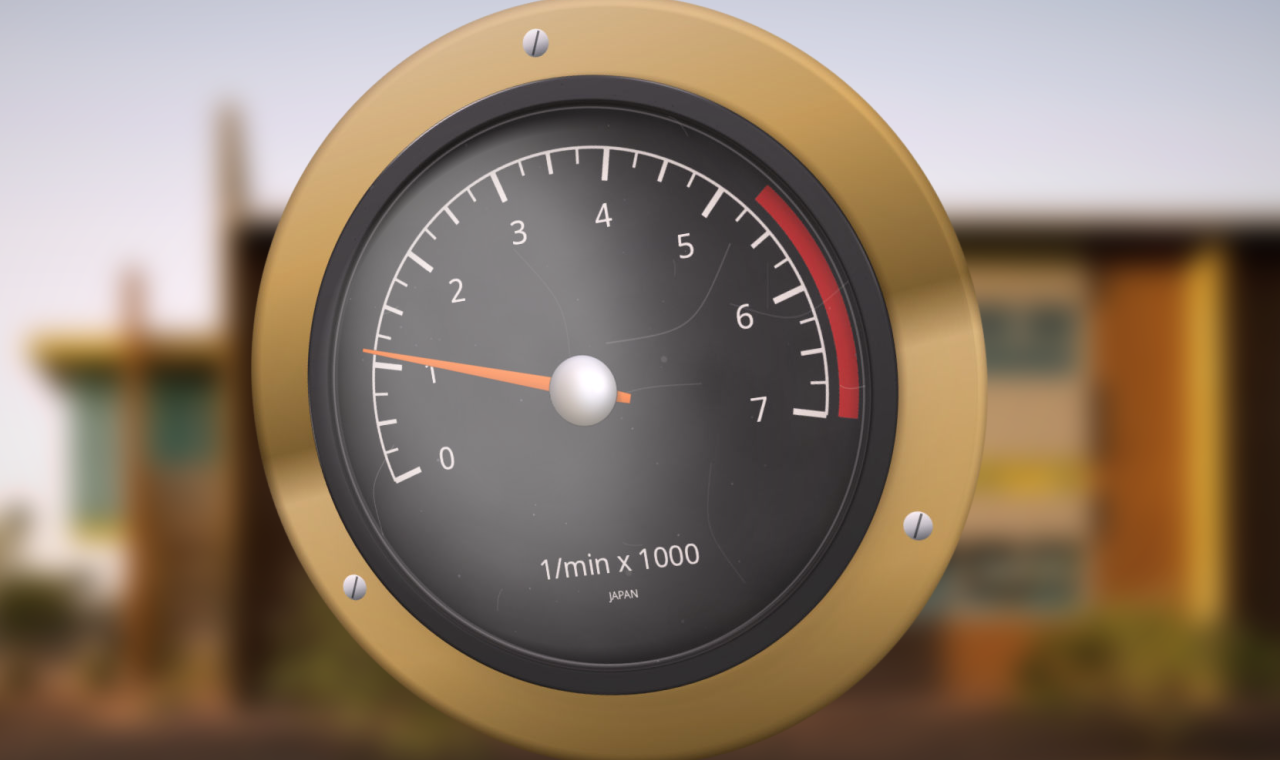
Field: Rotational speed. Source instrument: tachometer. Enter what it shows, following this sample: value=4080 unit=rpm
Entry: value=1125 unit=rpm
